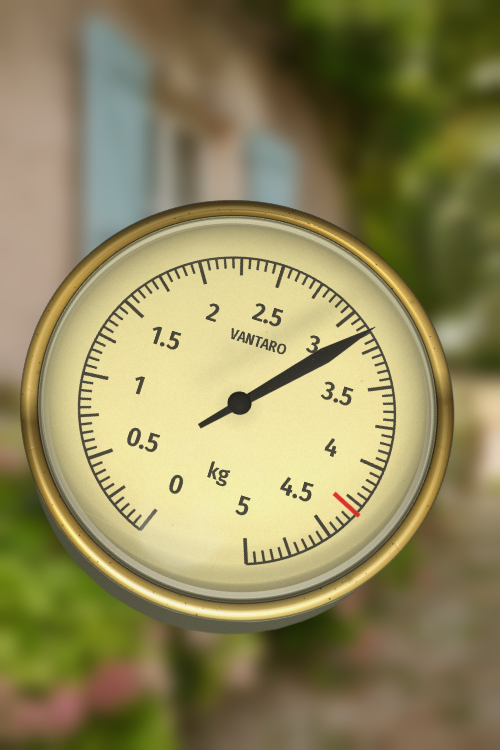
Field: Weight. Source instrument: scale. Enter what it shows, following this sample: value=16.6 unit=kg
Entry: value=3.15 unit=kg
